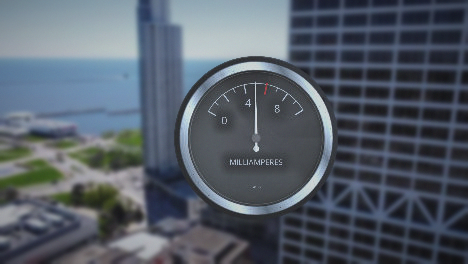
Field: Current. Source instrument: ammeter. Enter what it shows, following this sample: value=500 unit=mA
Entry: value=5 unit=mA
